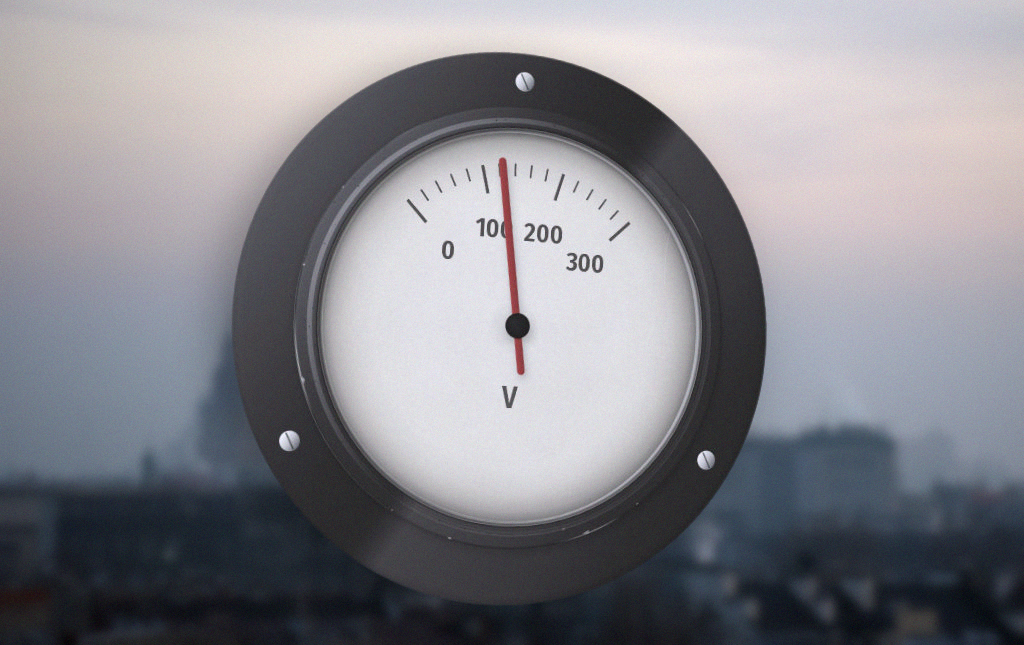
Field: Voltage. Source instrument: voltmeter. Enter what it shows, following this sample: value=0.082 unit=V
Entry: value=120 unit=V
